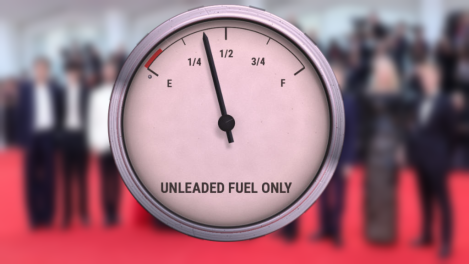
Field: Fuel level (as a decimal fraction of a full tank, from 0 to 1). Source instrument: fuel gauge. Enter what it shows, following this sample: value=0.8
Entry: value=0.375
